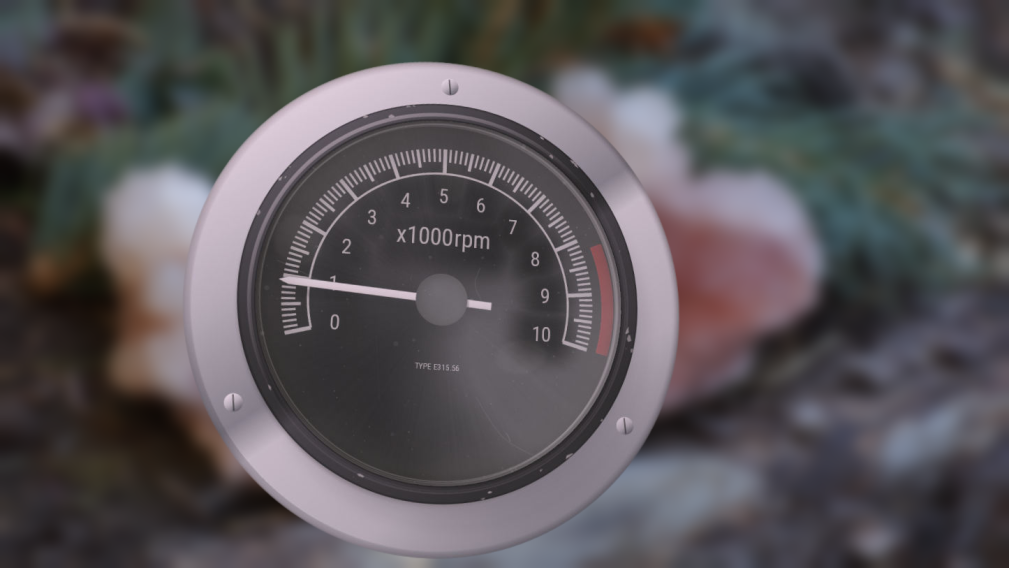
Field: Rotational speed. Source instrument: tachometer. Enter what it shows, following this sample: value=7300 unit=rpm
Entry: value=900 unit=rpm
